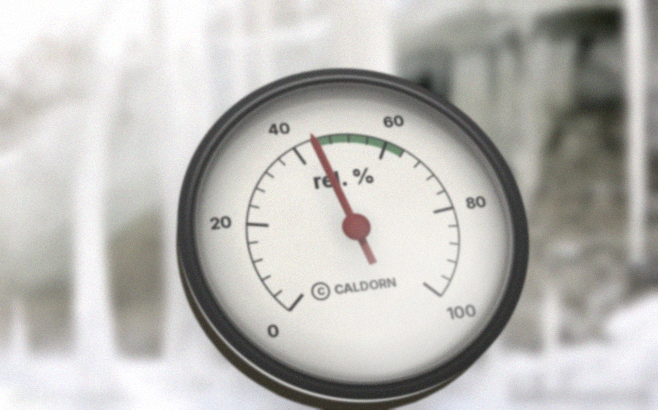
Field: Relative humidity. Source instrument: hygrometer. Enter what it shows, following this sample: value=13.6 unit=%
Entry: value=44 unit=%
